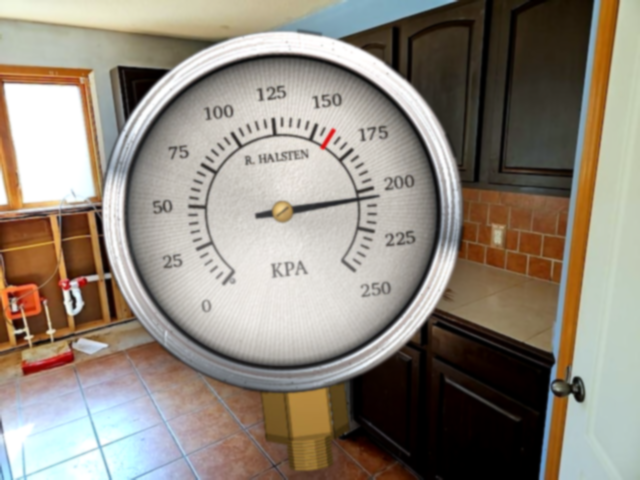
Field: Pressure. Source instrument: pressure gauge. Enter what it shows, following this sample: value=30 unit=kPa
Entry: value=205 unit=kPa
